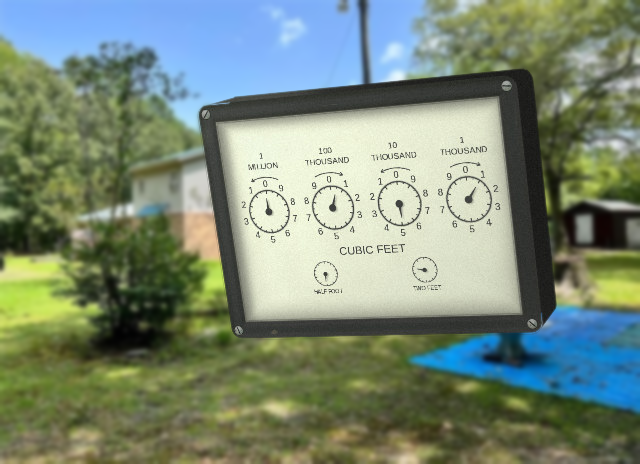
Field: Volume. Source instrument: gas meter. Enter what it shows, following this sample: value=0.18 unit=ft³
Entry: value=5100 unit=ft³
